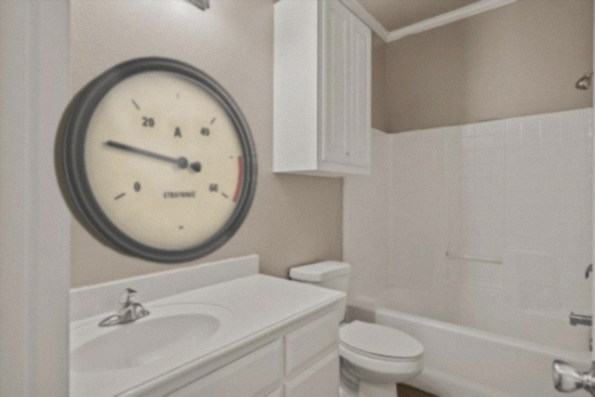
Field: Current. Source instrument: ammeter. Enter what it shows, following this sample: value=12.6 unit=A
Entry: value=10 unit=A
